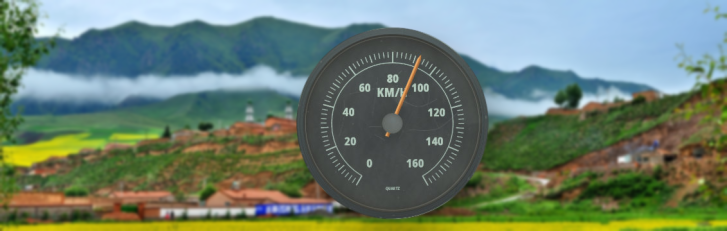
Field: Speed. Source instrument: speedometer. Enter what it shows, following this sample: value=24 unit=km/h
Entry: value=92 unit=km/h
